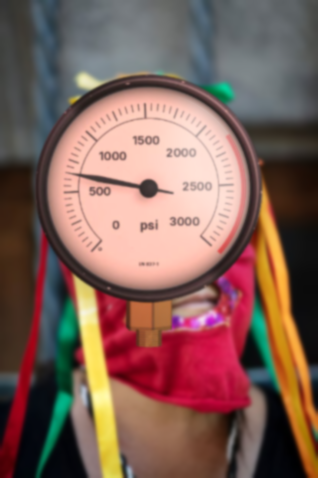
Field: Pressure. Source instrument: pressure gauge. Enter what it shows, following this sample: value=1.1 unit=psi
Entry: value=650 unit=psi
